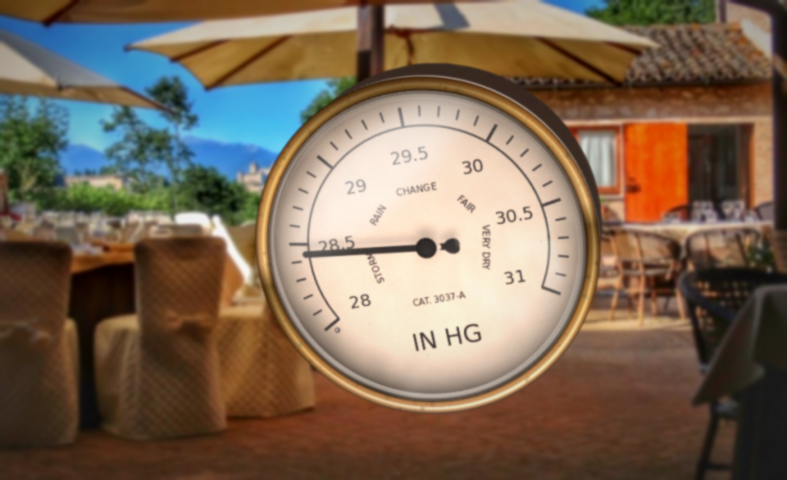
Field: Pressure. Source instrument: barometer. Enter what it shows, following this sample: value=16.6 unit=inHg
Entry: value=28.45 unit=inHg
